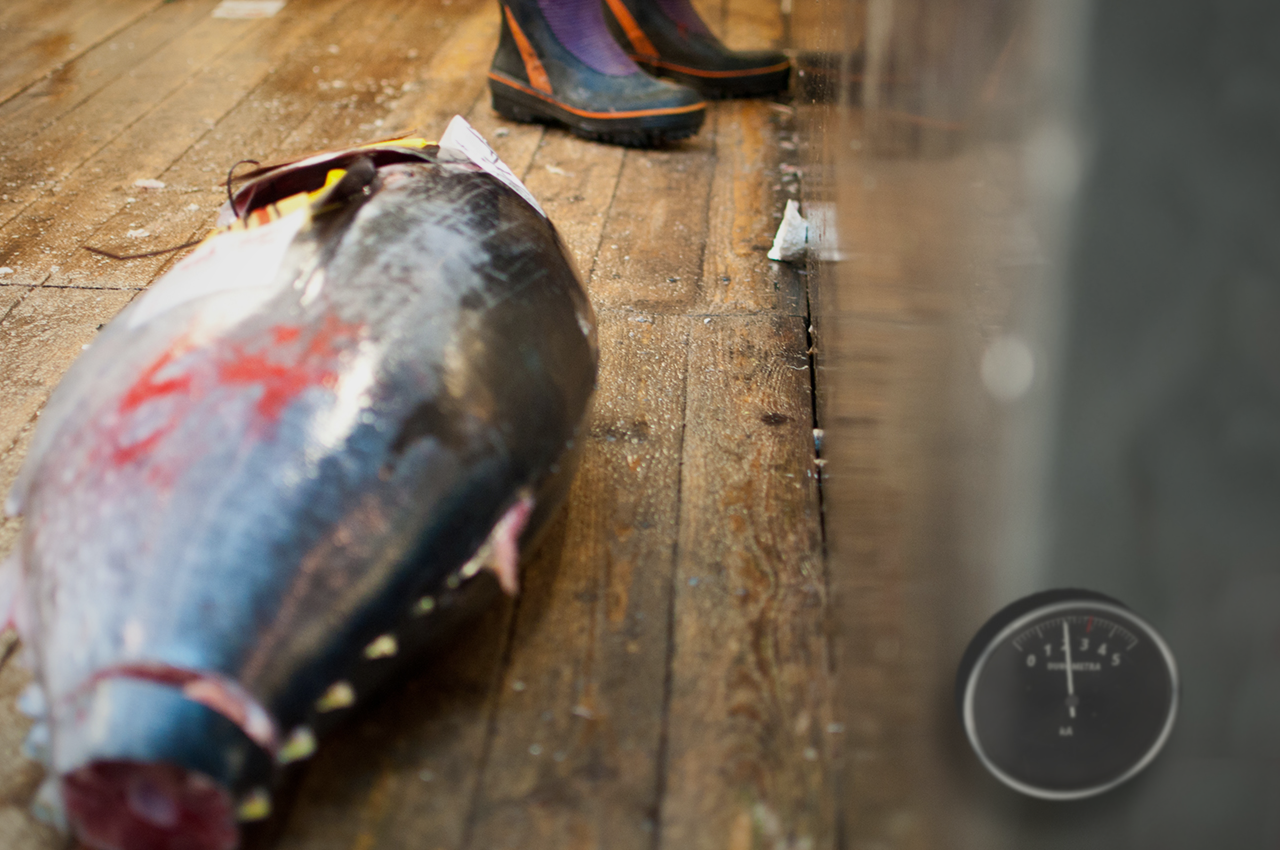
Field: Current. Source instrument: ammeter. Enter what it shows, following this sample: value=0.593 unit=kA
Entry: value=2 unit=kA
